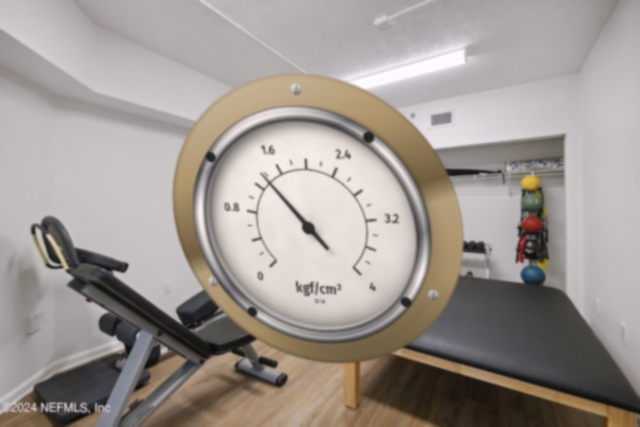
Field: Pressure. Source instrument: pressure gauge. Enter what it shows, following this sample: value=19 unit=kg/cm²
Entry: value=1.4 unit=kg/cm²
